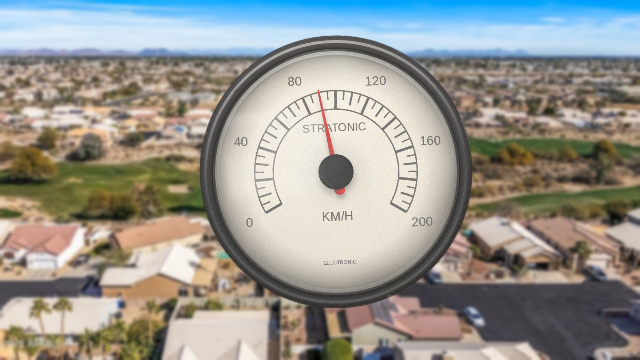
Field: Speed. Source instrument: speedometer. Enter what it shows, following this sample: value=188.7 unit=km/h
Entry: value=90 unit=km/h
